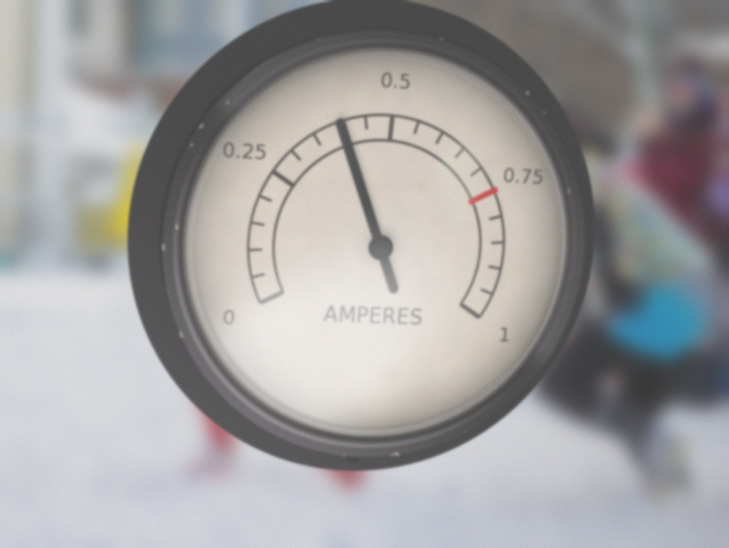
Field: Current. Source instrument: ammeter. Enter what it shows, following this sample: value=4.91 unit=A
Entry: value=0.4 unit=A
